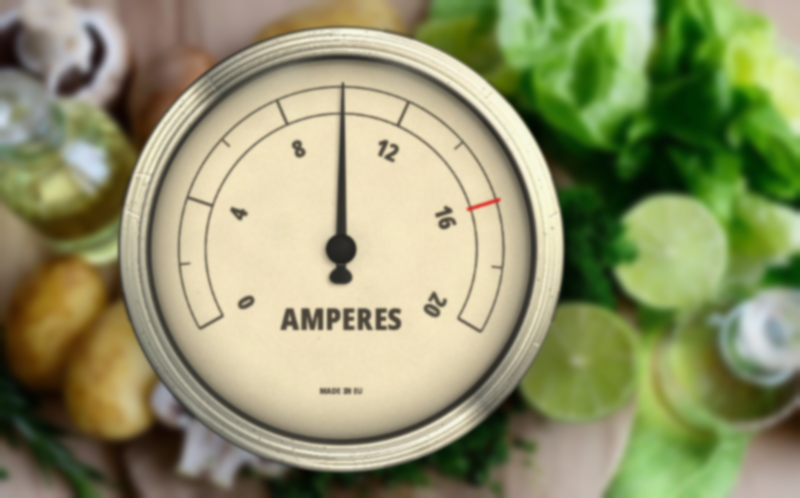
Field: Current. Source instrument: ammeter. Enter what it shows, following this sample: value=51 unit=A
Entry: value=10 unit=A
